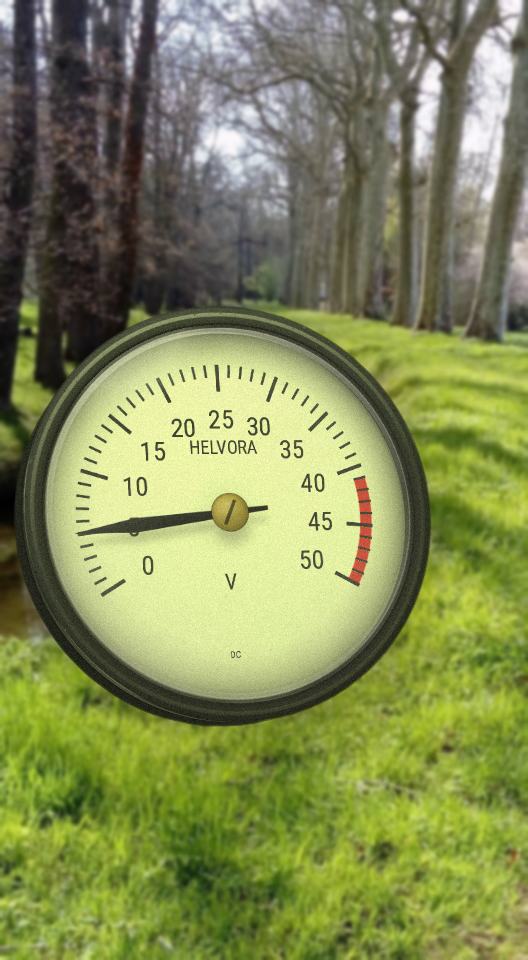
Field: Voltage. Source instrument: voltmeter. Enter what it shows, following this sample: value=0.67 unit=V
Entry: value=5 unit=V
